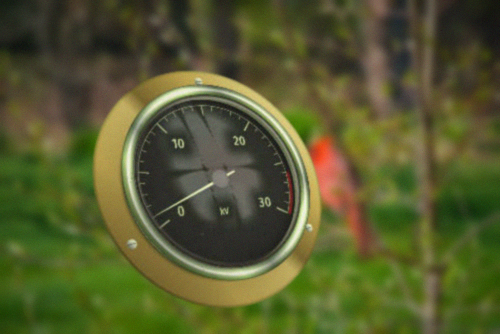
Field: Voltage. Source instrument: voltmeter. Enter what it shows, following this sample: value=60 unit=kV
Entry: value=1 unit=kV
